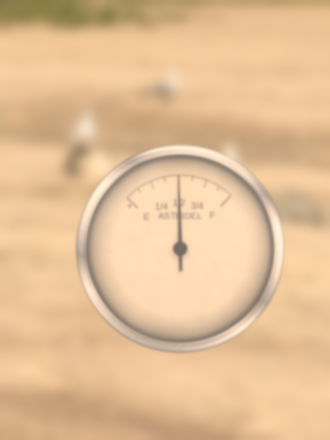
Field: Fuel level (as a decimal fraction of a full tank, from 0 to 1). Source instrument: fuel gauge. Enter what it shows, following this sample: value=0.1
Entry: value=0.5
